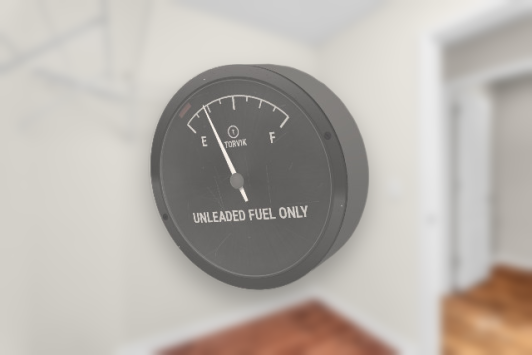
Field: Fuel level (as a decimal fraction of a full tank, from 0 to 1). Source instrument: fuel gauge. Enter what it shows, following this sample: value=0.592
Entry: value=0.25
